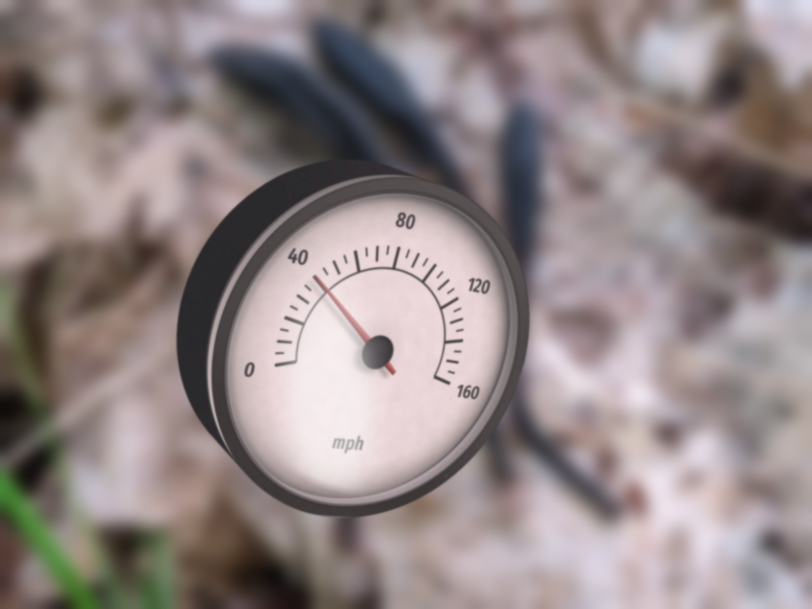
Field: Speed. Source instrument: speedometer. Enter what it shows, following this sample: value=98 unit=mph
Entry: value=40 unit=mph
